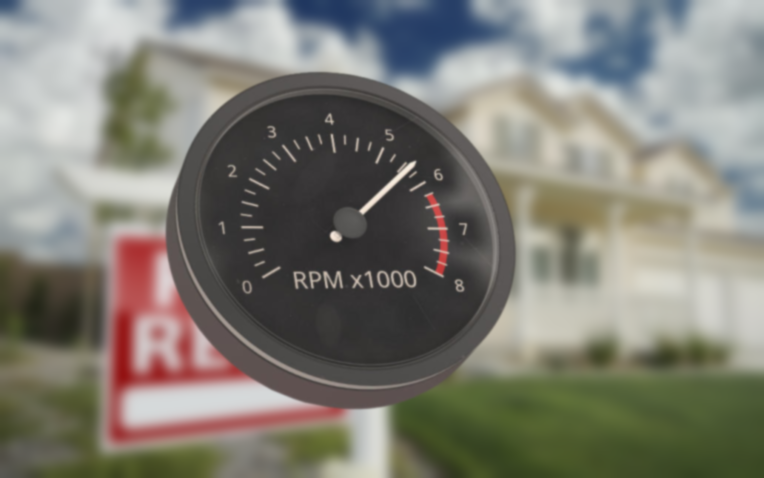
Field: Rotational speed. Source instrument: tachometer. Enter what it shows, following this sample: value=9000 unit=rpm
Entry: value=5625 unit=rpm
